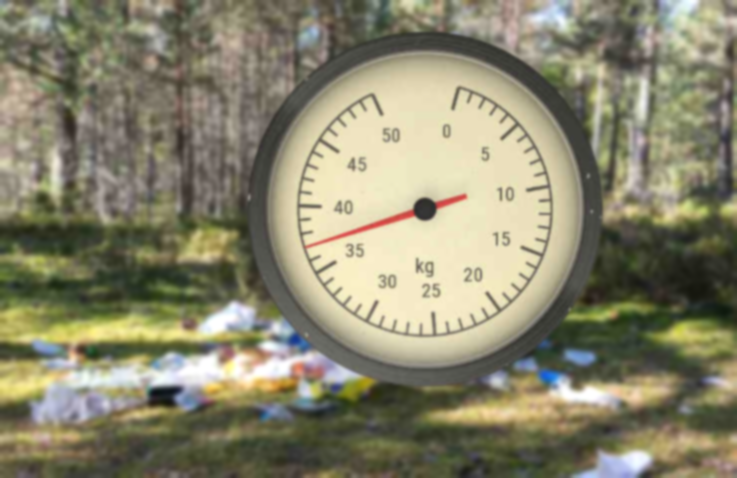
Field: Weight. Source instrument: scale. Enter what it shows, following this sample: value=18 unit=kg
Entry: value=37 unit=kg
